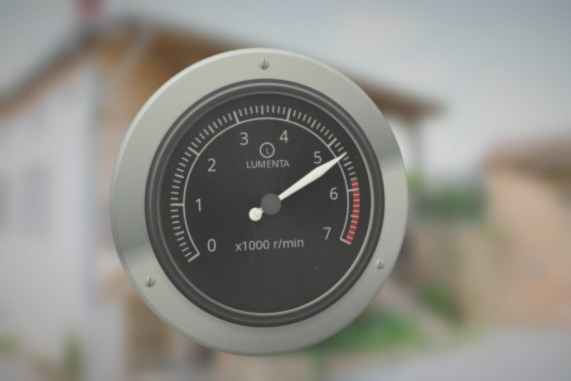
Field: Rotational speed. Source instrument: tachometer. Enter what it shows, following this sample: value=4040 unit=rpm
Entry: value=5300 unit=rpm
